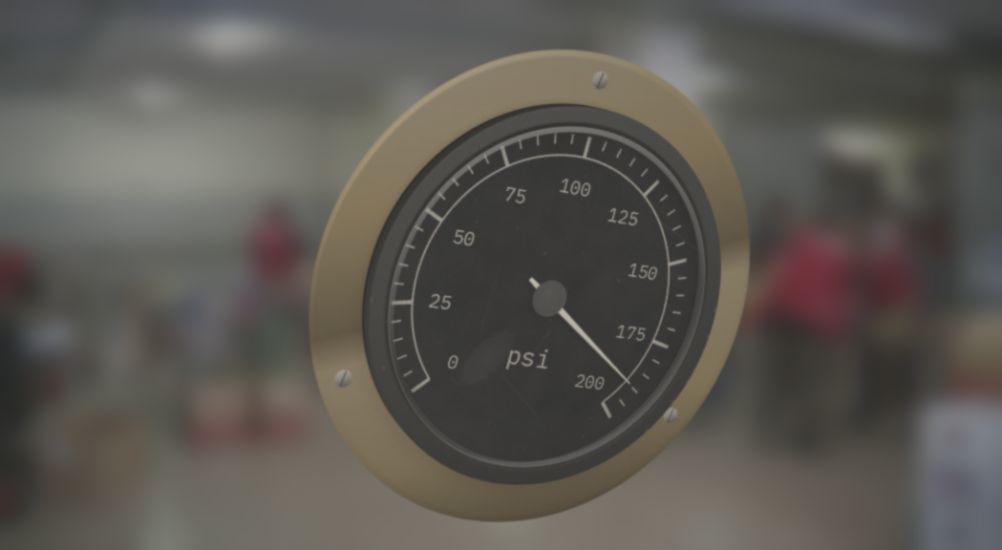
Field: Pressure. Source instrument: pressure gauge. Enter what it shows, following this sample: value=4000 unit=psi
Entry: value=190 unit=psi
